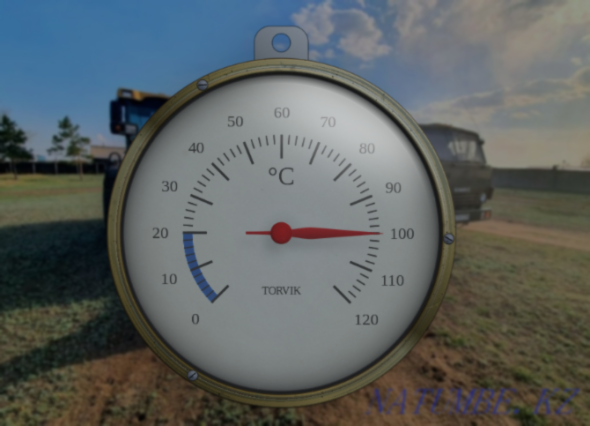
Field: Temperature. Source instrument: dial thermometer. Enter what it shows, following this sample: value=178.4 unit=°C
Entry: value=100 unit=°C
